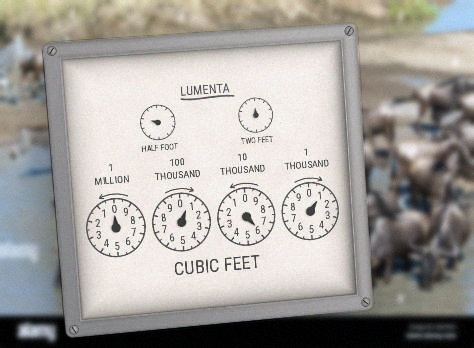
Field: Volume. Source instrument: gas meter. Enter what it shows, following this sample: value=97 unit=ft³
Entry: value=6100 unit=ft³
